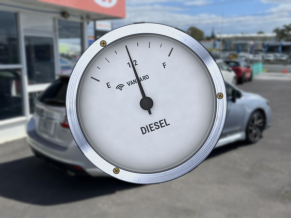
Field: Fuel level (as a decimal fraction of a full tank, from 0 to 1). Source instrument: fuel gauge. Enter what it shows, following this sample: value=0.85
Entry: value=0.5
